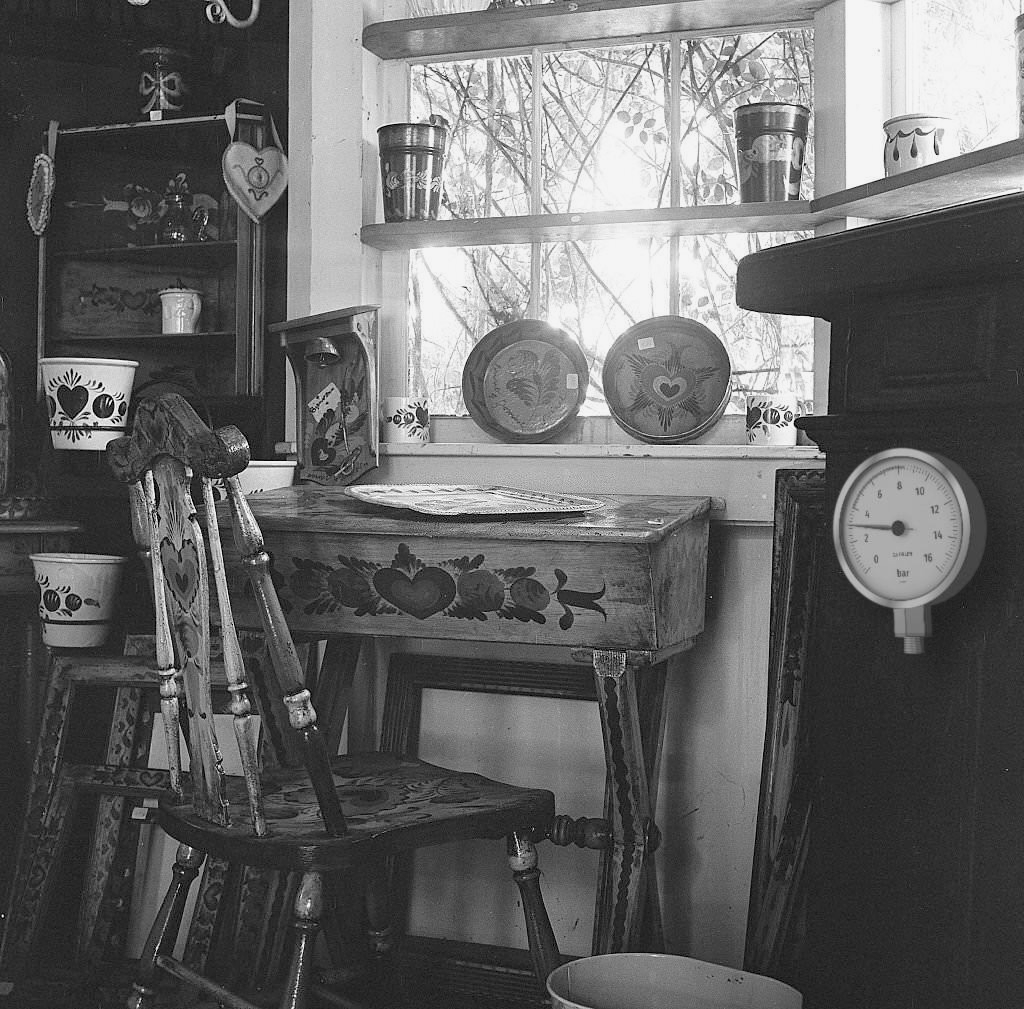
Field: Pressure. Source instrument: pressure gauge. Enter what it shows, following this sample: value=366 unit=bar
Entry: value=3 unit=bar
